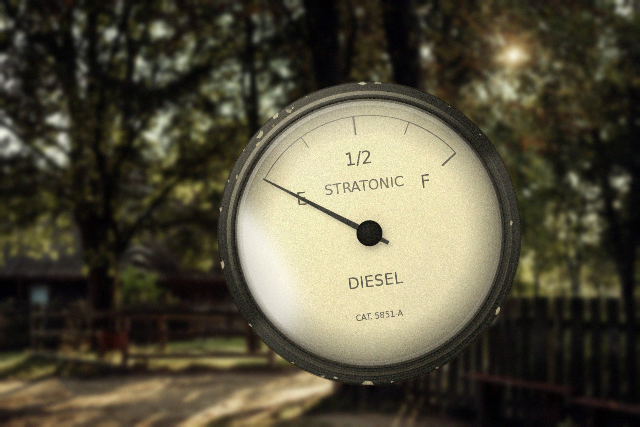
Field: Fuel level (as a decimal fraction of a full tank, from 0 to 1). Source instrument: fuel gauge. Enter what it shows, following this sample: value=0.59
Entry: value=0
